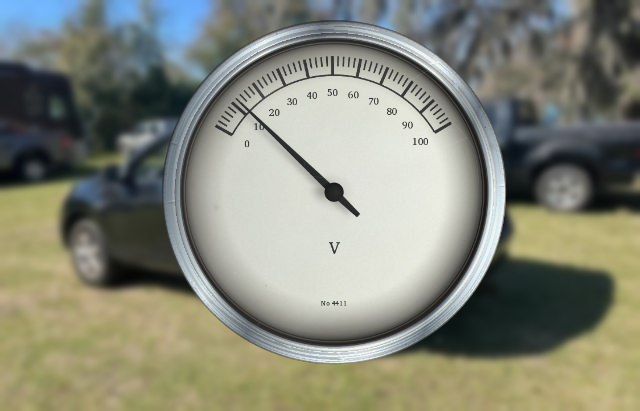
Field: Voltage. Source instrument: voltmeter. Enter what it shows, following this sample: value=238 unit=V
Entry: value=12 unit=V
